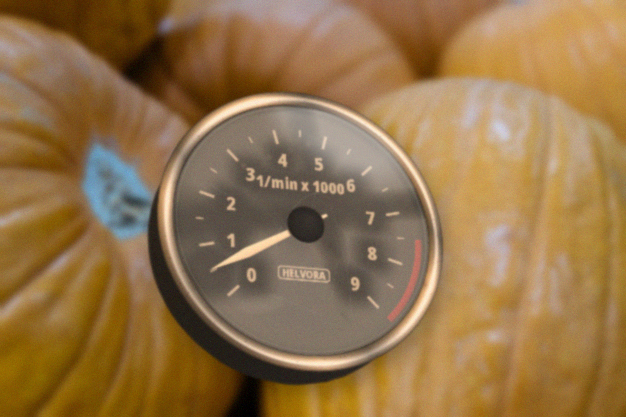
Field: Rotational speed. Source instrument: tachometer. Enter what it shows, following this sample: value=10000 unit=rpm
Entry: value=500 unit=rpm
